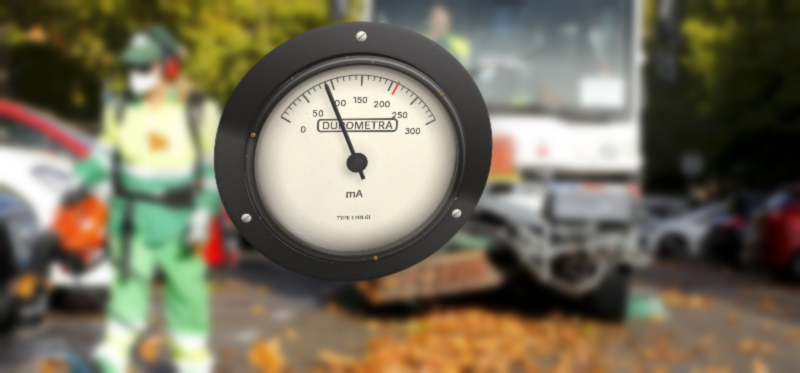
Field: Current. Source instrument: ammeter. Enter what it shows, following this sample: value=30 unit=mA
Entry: value=90 unit=mA
